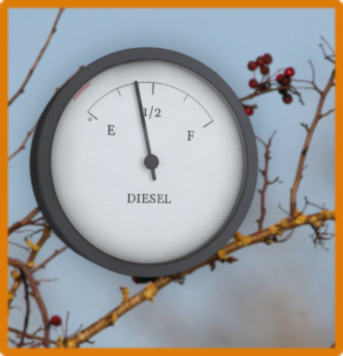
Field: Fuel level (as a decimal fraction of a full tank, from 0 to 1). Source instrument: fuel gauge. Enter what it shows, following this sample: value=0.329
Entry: value=0.375
